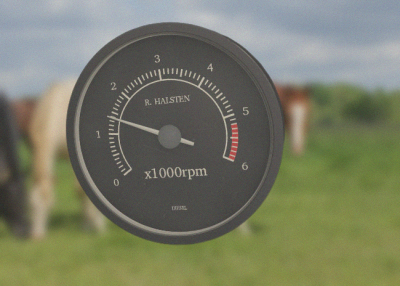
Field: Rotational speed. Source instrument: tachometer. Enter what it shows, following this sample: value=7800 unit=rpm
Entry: value=1400 unit=rpm
